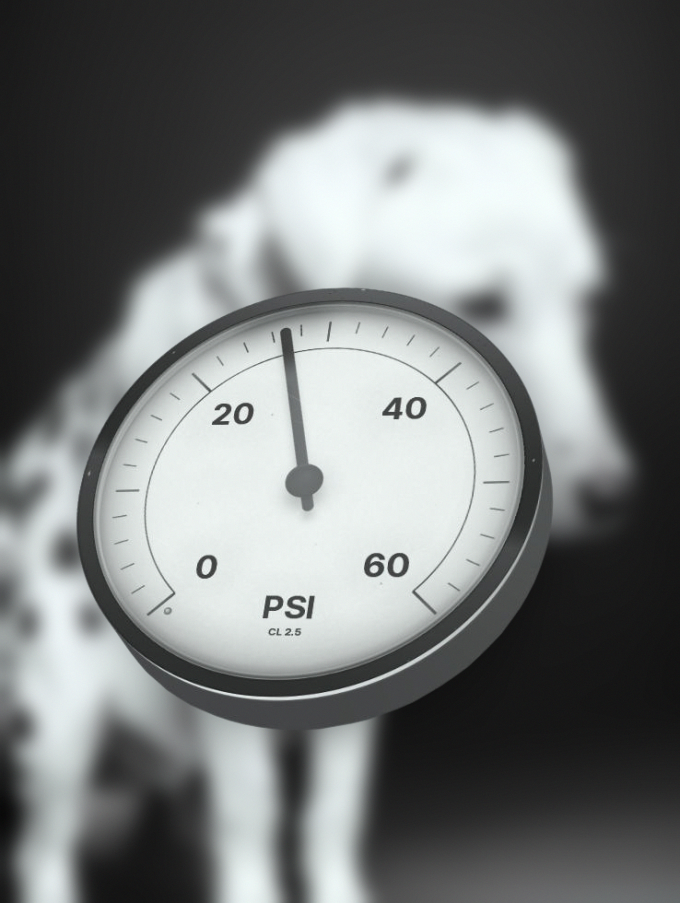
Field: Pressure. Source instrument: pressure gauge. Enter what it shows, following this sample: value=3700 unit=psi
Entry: value=27 unit=psi
